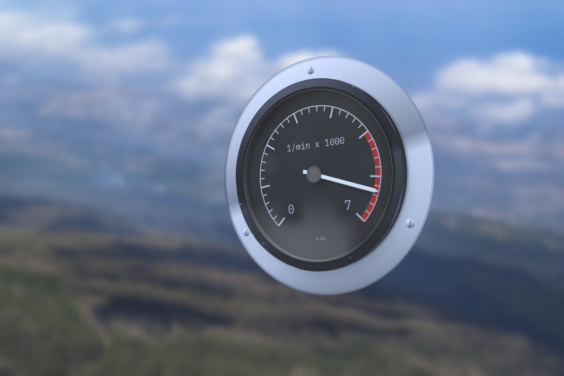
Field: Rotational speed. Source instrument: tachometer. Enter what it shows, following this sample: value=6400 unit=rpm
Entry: value=6300 unit=rpm
